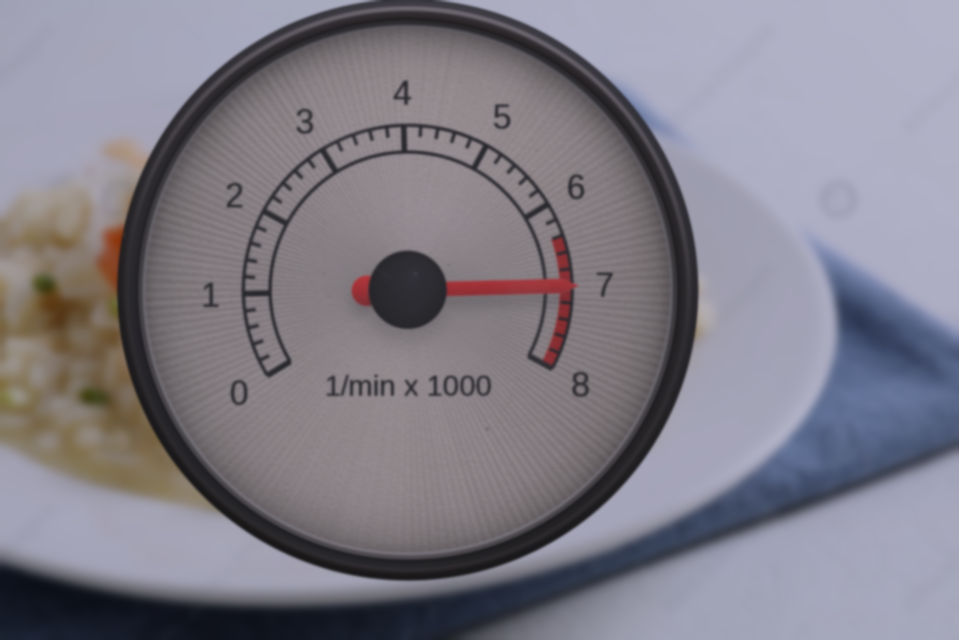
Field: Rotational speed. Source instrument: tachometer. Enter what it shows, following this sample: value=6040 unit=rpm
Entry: value=7000 unit=rpm
